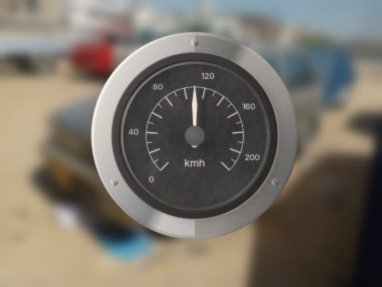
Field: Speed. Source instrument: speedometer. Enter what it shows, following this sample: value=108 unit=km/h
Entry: value=110 unit=km/h
